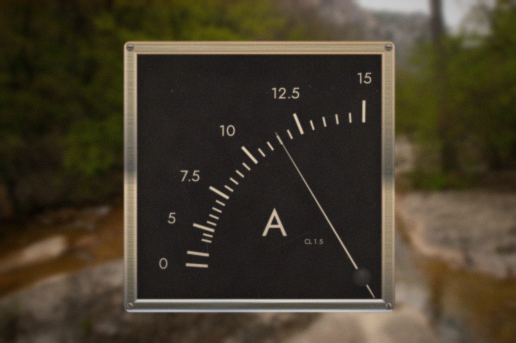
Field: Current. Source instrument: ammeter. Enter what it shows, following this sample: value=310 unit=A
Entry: value=11.5 unit=A
